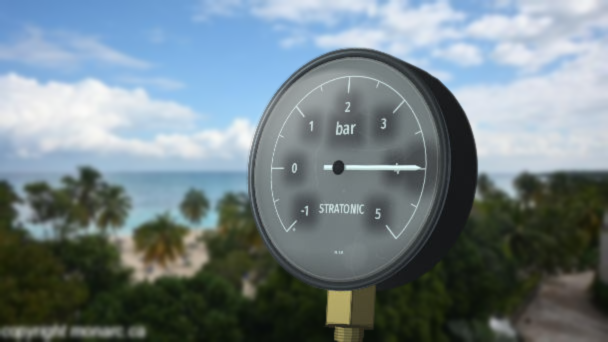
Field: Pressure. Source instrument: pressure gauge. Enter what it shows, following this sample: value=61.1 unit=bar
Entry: value=4 unit=bar
